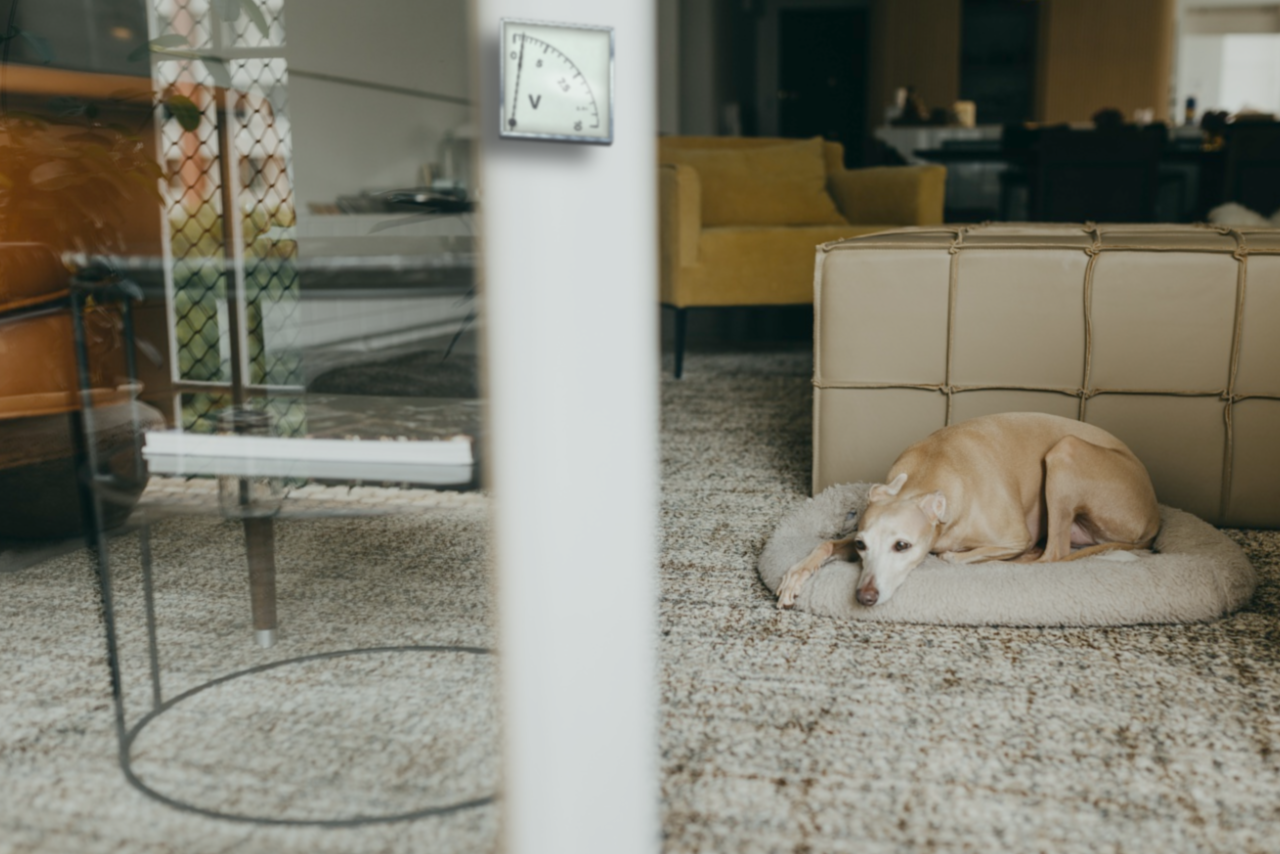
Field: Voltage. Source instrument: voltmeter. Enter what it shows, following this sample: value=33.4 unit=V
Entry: value=2.5 unit=V
